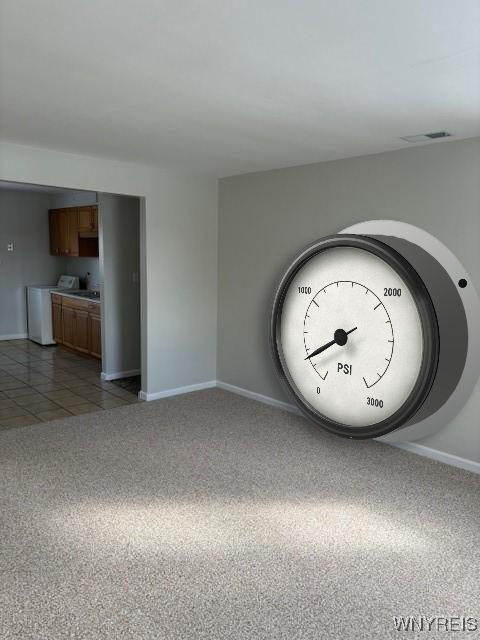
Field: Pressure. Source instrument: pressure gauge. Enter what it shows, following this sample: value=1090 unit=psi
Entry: value=300 unit=psi
